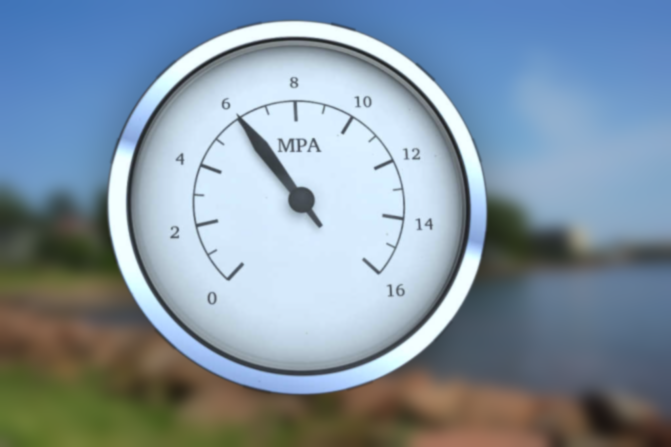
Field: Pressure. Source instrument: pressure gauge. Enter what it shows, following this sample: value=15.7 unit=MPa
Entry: value=6 unit=MPa
